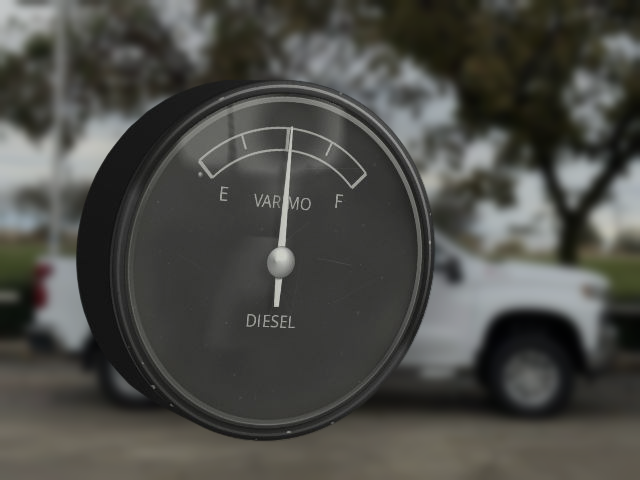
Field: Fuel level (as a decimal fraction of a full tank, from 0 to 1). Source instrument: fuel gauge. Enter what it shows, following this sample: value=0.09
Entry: value=0.5
